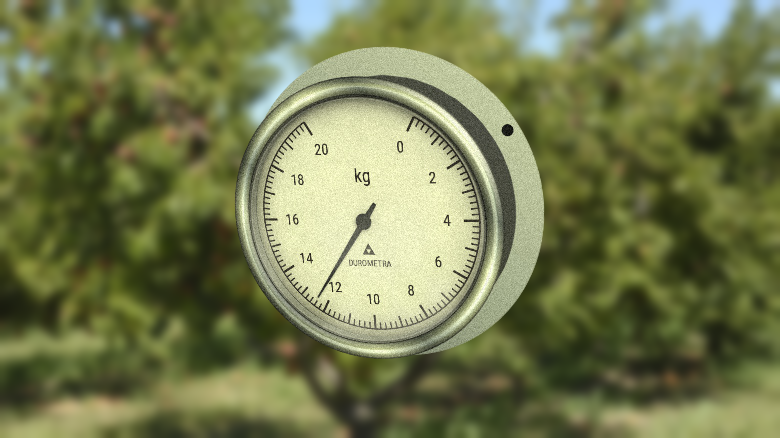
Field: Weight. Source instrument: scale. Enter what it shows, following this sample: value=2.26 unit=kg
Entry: value=12.4 unit=kg
